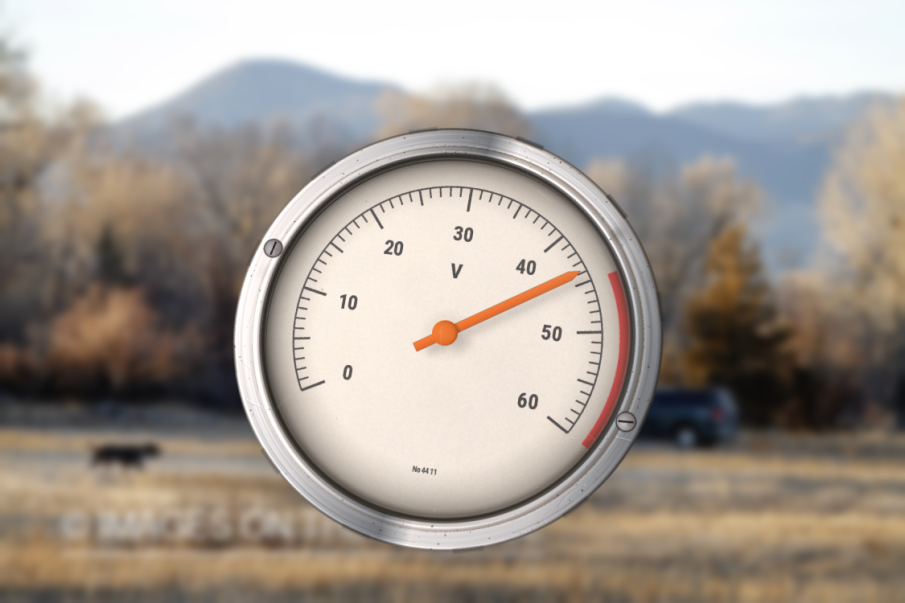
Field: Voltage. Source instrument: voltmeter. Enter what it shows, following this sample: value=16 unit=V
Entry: value=44 unit=V
